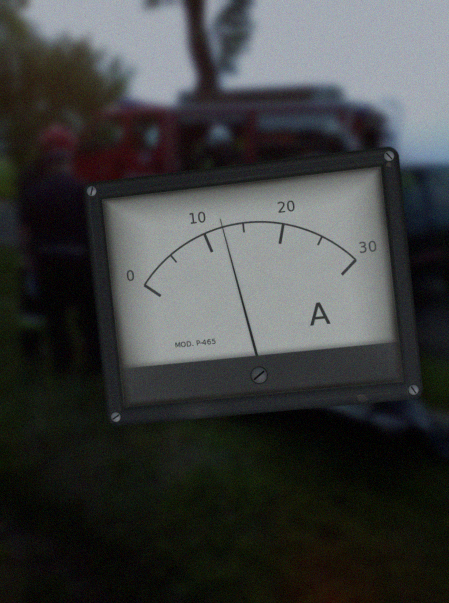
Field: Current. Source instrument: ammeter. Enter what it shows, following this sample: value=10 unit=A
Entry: value=12.5 unit=A
